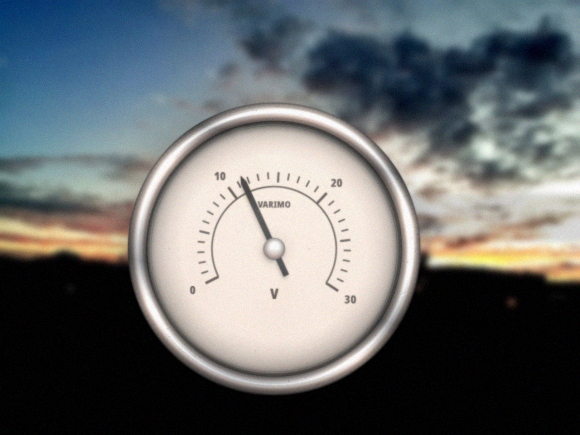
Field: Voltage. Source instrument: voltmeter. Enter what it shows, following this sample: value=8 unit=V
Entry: value=11.5 unit=V
